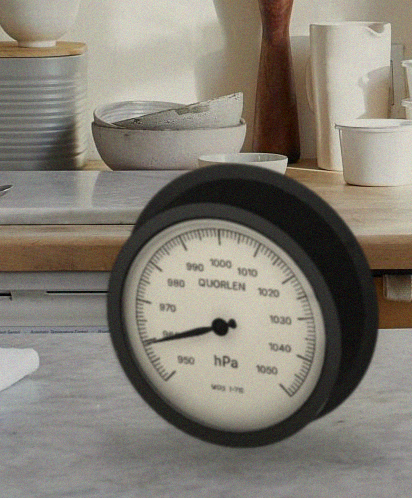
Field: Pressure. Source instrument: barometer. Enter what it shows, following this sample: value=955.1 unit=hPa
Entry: value=960 unit=hPa
